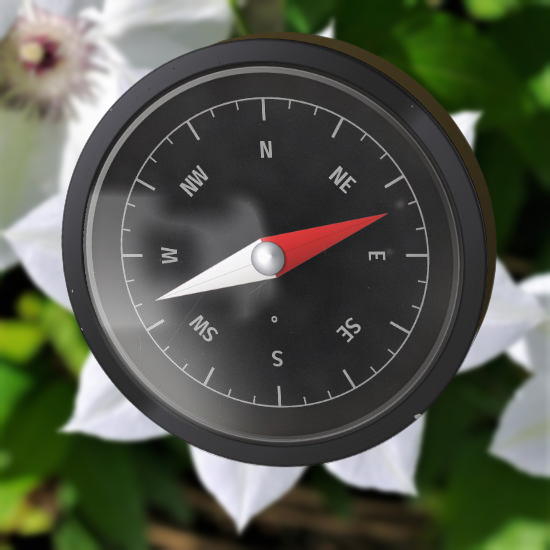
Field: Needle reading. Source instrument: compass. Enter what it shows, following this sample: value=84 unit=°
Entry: value=70 unit=°
